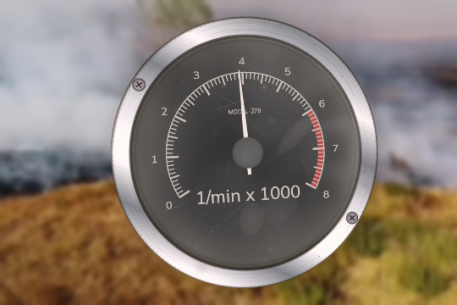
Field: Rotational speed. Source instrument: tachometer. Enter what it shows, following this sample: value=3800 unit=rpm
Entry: value=3900 unit=rpm
